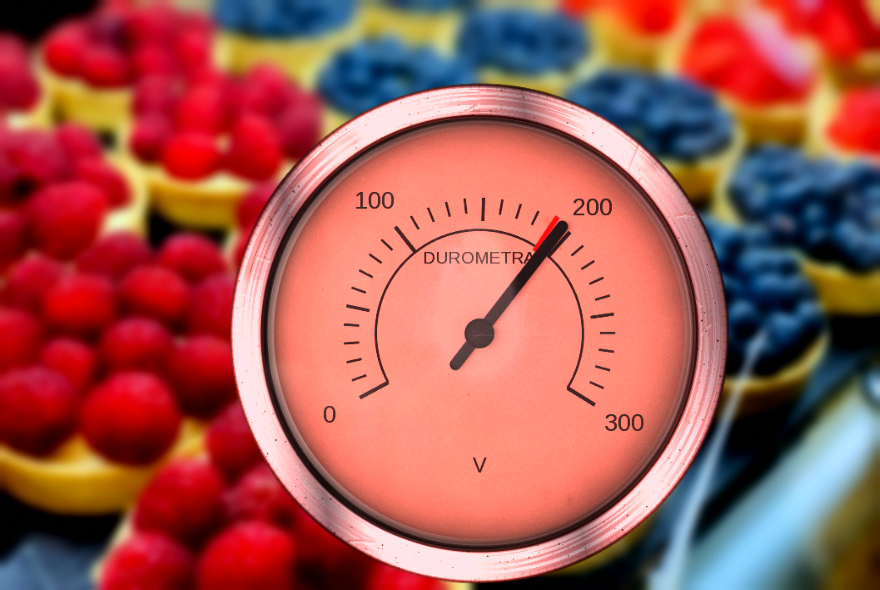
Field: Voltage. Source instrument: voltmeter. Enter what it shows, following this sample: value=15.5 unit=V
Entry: value=195 unit=V
